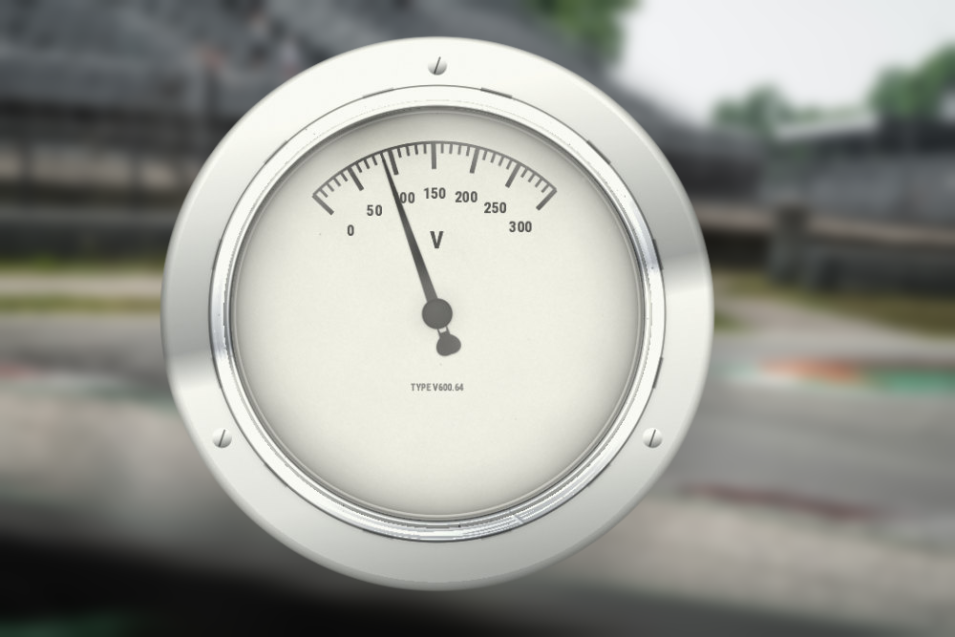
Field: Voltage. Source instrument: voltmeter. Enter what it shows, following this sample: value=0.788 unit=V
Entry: value=90 unit=V
